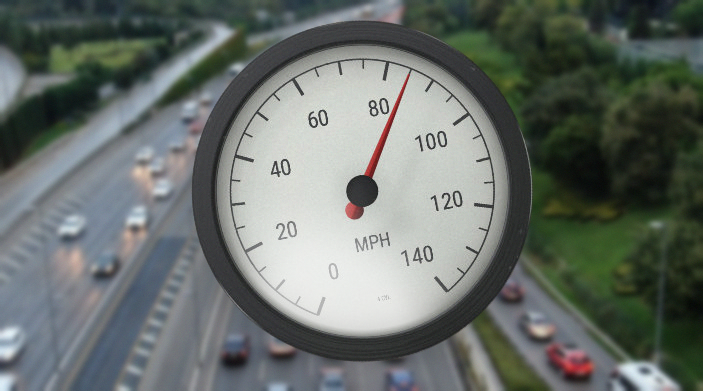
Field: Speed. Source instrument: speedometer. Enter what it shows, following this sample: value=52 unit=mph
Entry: value=85 unit=mph
